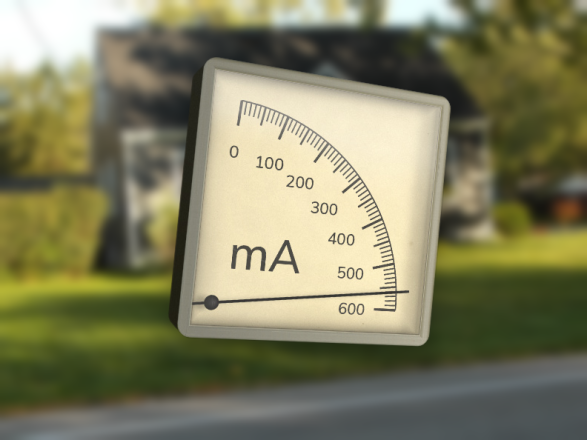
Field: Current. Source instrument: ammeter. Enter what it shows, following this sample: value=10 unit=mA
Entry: value=560 unit=mA
